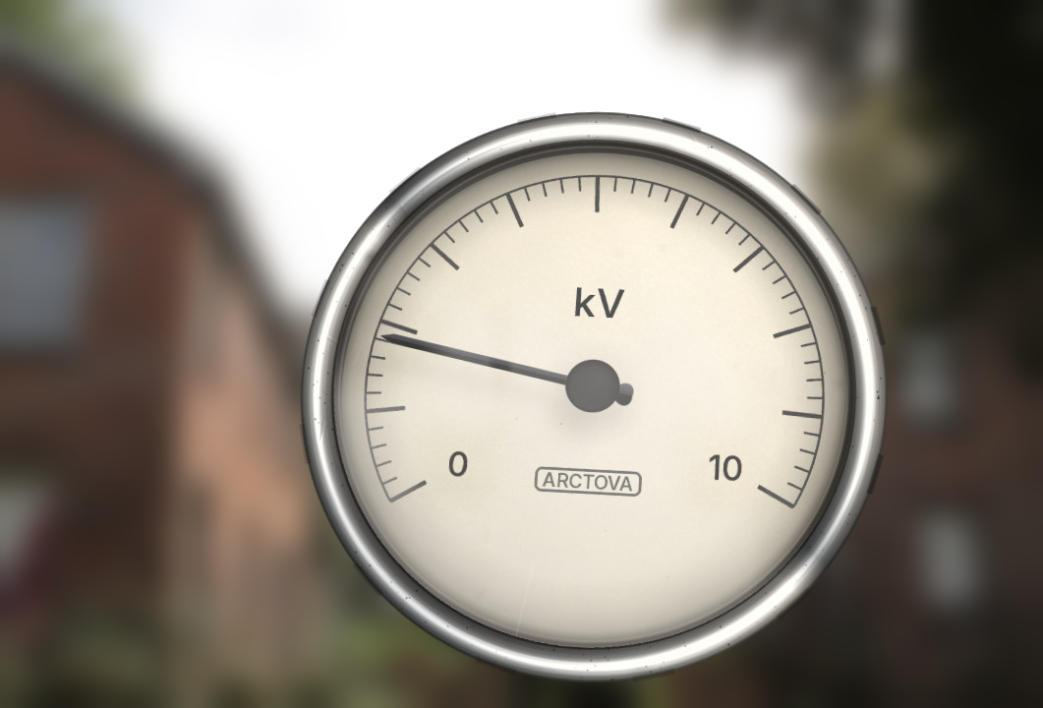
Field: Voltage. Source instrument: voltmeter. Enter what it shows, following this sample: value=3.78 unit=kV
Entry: value=1.8 unit=kV
